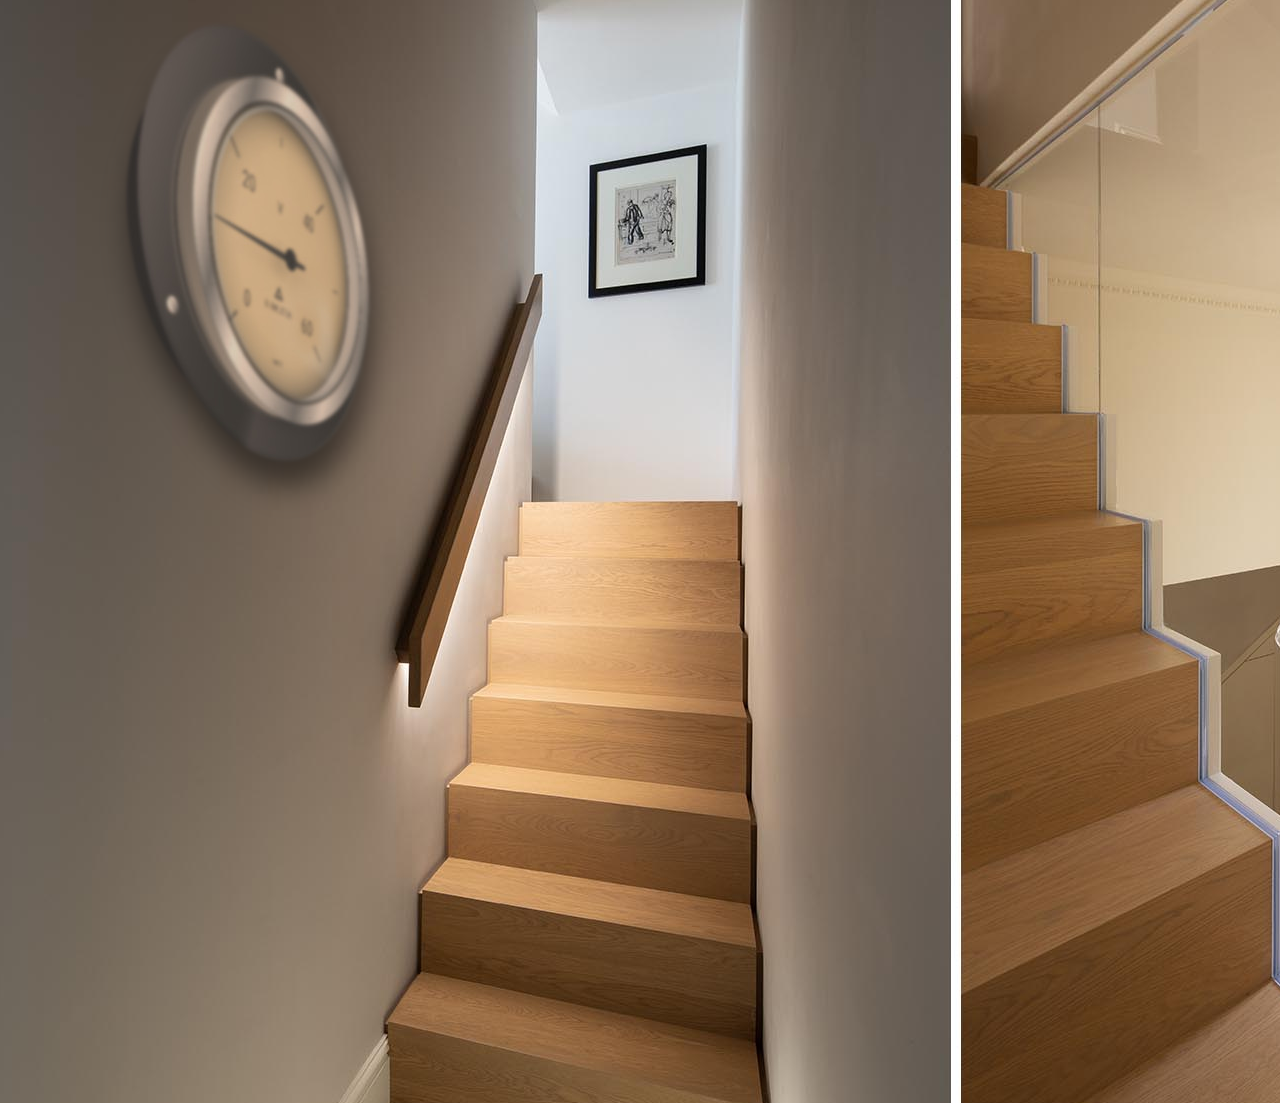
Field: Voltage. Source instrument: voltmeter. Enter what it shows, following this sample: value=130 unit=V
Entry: value=10 unit=V
